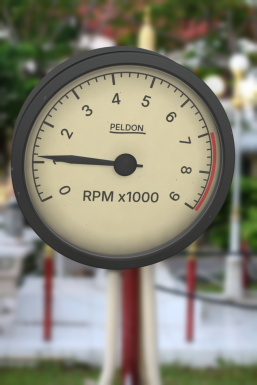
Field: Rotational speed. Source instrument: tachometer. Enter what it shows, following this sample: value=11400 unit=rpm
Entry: value=1200 unit=rpm
